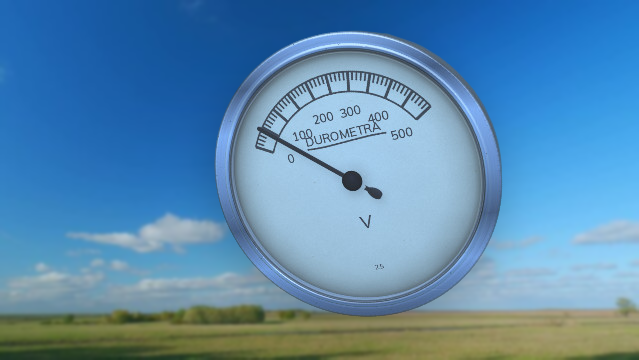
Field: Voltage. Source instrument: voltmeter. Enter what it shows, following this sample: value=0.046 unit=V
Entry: value=50 unit=V
